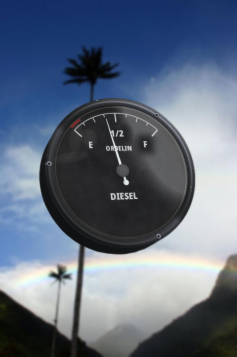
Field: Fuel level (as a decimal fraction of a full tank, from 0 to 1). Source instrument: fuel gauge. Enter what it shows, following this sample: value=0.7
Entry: value=0.375
